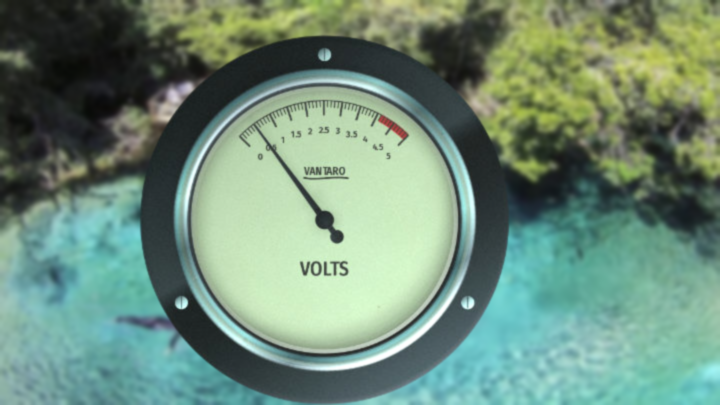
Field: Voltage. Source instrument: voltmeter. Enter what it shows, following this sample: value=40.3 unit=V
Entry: value=0.5 unit=V
